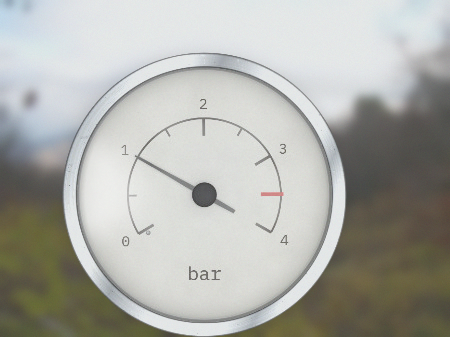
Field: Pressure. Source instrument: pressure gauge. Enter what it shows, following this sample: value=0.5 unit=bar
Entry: value=1 unit=bar
